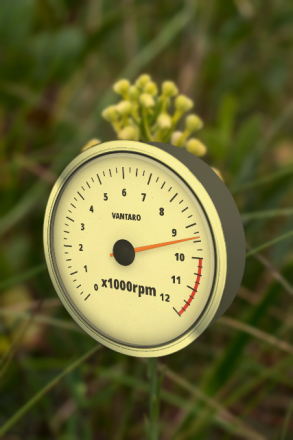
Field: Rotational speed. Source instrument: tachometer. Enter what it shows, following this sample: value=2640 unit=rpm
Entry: value=9375 unit=rpm
